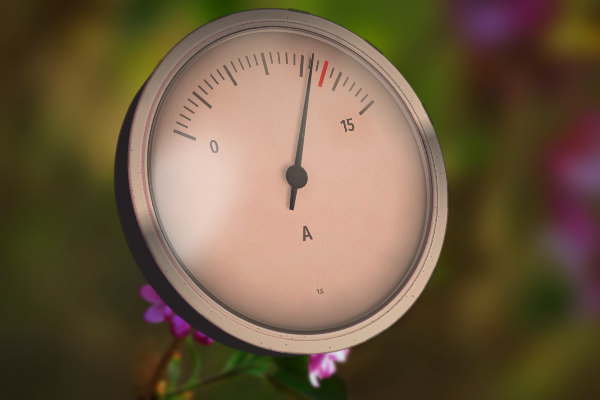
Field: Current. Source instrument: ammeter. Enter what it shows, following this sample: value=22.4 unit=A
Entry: value=10.5 unit=A
